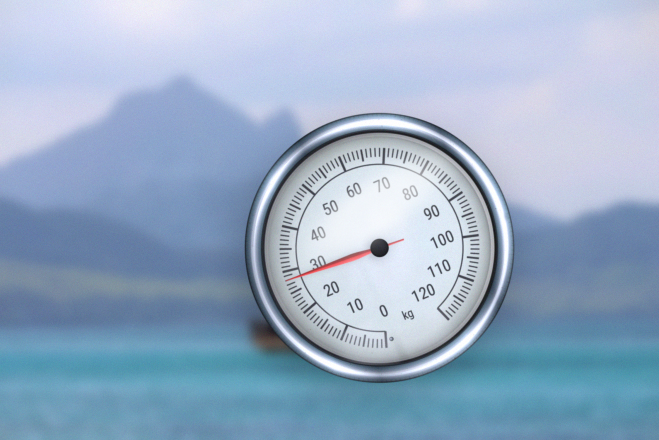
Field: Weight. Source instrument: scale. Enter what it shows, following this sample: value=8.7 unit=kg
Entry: value=28 unit=kg
